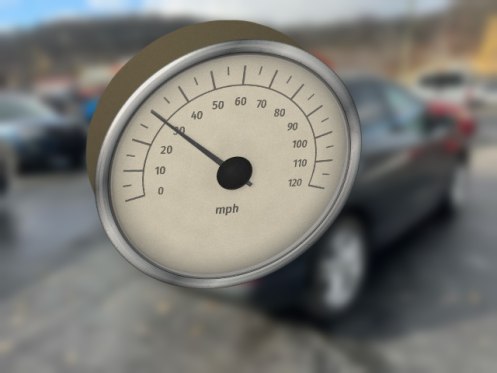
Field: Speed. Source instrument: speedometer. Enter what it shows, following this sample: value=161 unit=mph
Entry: value=30 unit=mph
